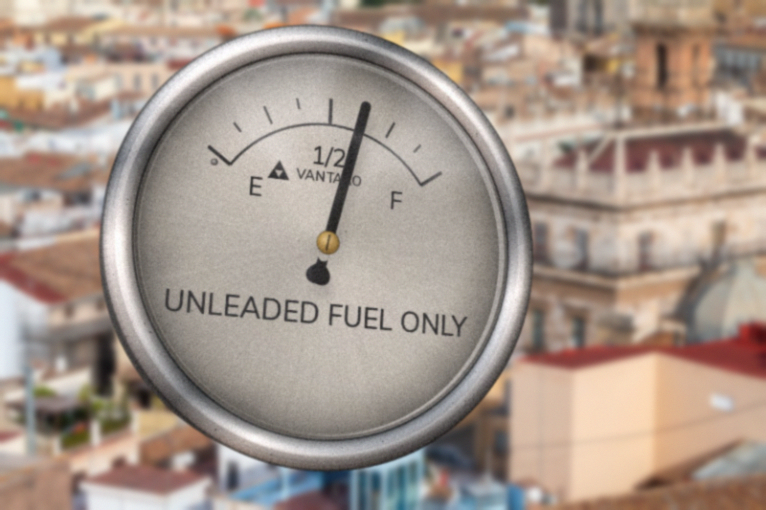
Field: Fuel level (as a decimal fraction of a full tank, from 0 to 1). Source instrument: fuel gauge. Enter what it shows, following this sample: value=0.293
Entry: value=0.625
